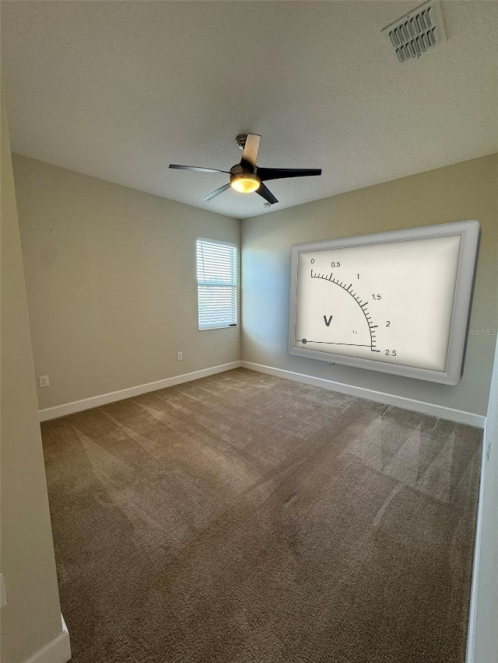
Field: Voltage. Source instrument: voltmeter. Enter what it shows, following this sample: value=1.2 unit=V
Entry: value=2.4 unit=V
